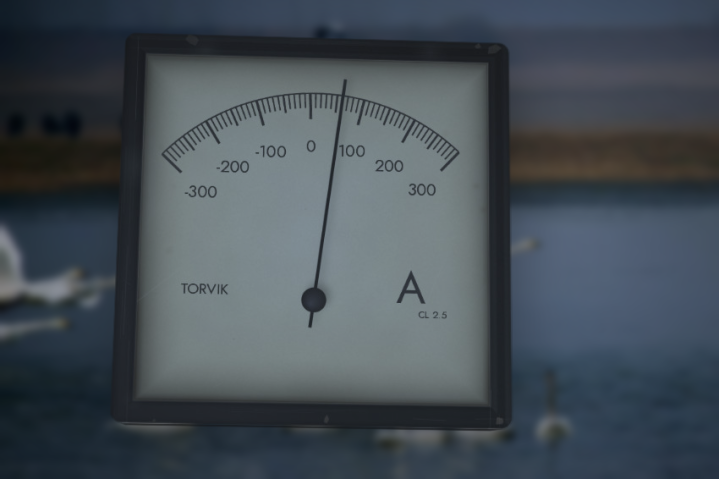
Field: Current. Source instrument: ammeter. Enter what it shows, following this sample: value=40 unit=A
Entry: value=60 unit=A
